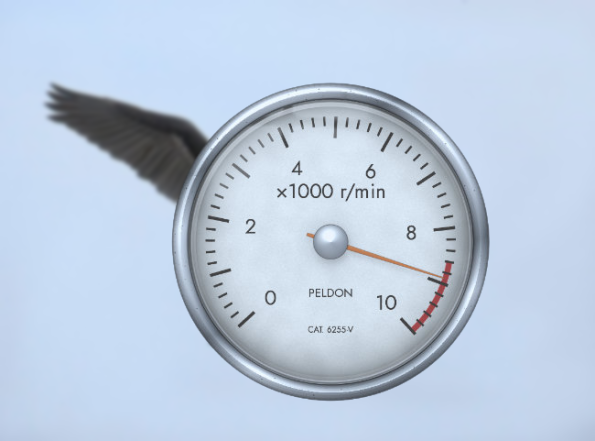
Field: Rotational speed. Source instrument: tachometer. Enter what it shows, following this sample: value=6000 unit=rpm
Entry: value=8900 unit=rpm
